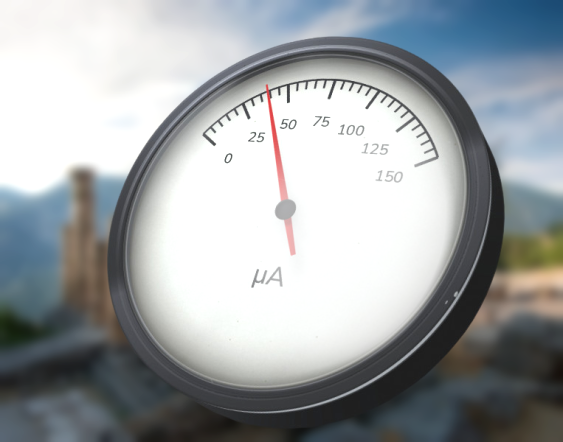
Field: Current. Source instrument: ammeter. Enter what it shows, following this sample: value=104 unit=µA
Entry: value=40 unit=µA
